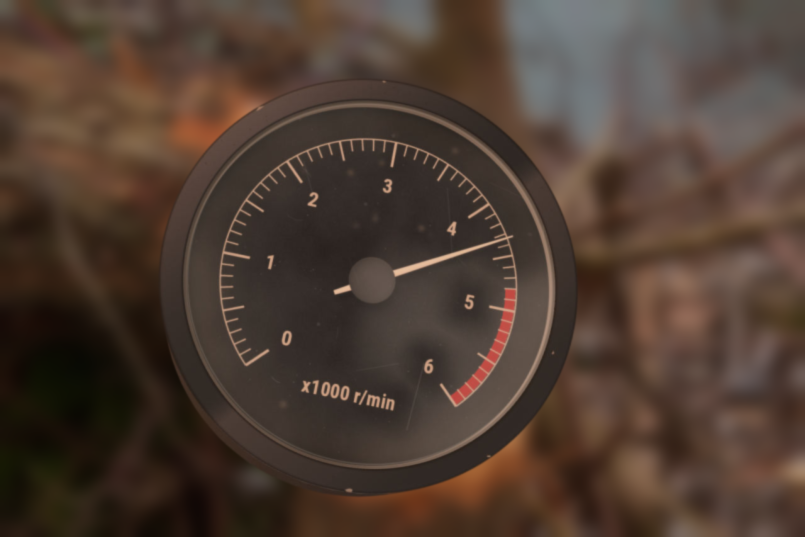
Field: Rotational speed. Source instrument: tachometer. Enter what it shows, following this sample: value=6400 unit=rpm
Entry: value=4350 unit=rpm
